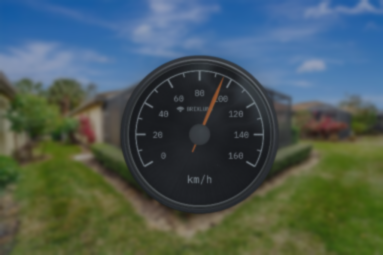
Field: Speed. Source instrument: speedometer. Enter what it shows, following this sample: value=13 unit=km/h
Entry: value=95 unit=km/h
